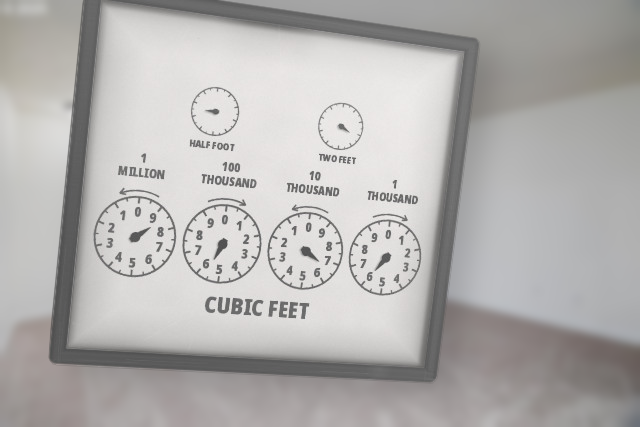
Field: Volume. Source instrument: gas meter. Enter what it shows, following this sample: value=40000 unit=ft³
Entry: value=856600 unit=ft³
